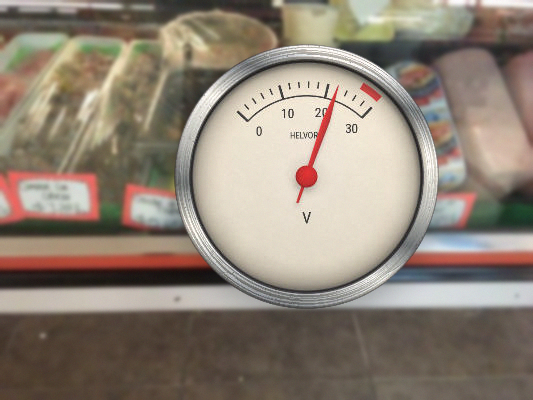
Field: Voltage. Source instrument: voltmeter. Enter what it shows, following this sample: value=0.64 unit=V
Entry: value=22 unit=V
